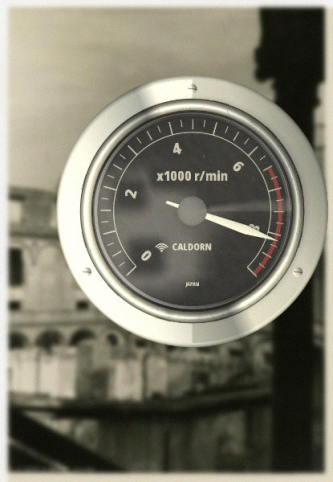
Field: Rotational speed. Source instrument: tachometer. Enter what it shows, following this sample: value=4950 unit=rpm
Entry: value=8125 unit=rpm
